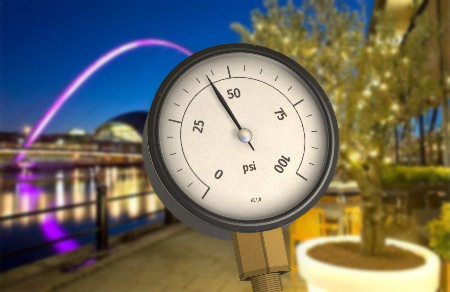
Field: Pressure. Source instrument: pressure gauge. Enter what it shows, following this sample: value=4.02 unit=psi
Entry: value=42.5 unit=psi
